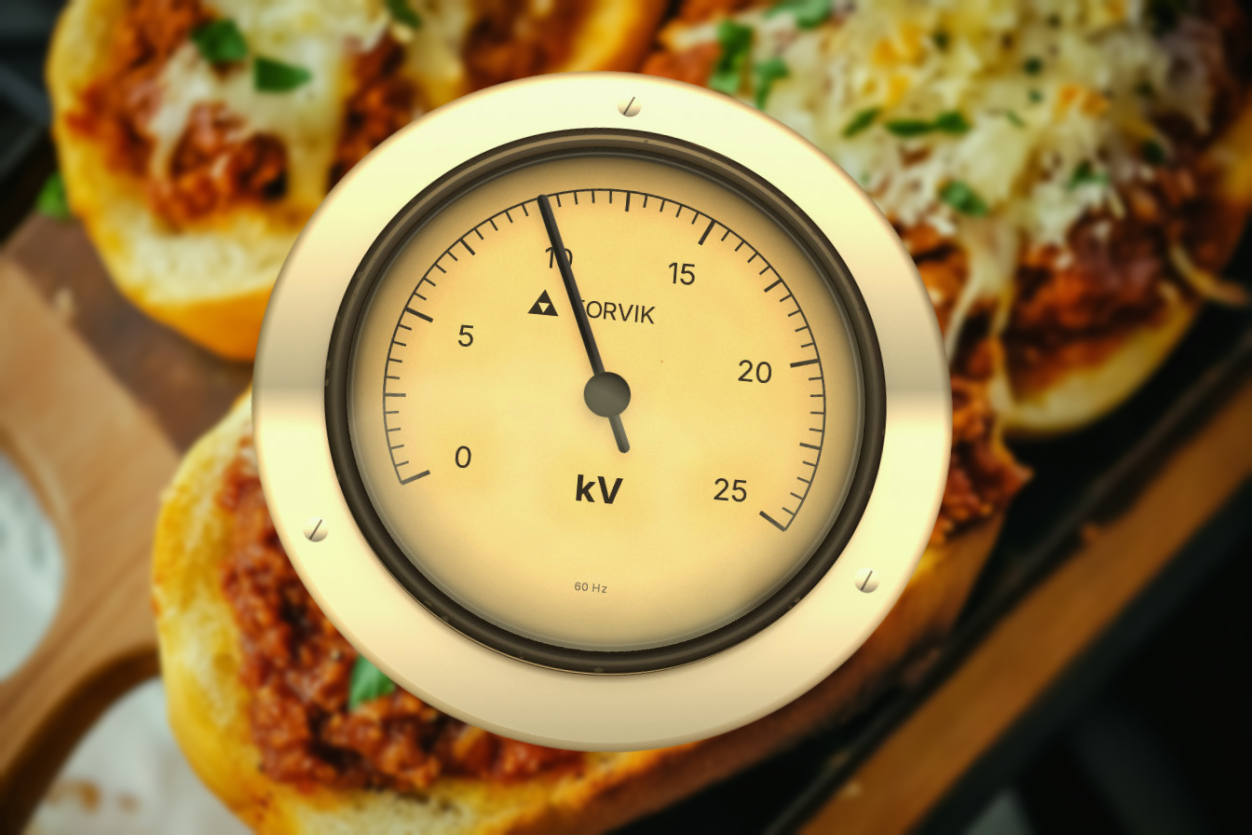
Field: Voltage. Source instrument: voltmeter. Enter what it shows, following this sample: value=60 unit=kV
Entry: value=10 unit=kV
